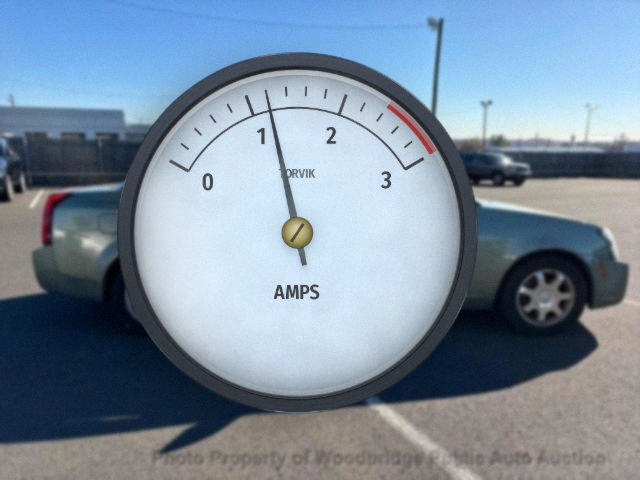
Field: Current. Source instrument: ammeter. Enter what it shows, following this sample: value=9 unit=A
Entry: value=1.2 unit=A
